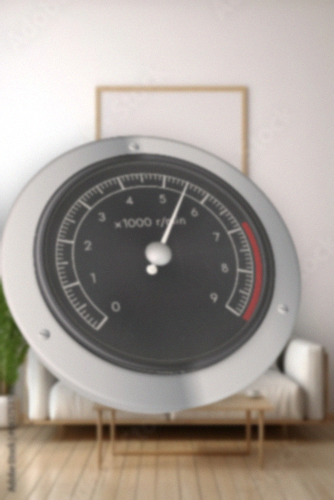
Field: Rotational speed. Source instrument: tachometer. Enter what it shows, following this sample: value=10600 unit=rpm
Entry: value=5500 unit=rpm
